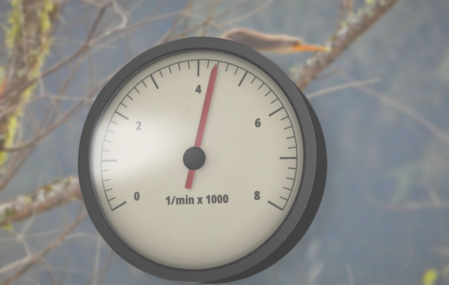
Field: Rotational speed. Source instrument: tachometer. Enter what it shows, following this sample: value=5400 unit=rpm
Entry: value=4400 unit=rpm
